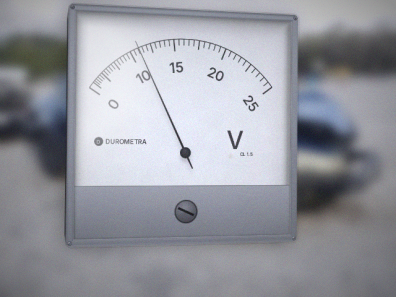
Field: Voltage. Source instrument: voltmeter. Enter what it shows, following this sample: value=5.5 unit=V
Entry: value=11 unit=V
